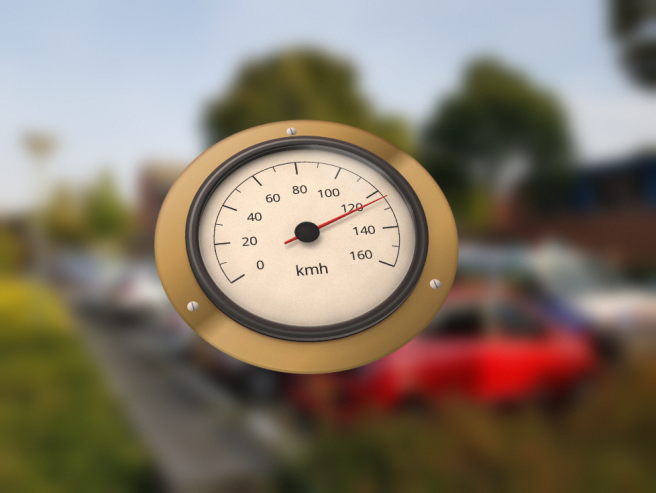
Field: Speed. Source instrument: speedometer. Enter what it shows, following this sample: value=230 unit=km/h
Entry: value=125 unit=km/h
